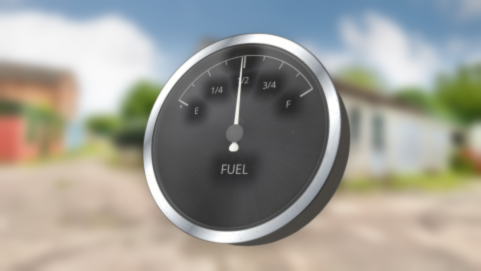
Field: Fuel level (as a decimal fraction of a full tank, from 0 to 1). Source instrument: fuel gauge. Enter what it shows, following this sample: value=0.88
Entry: value=0.5
